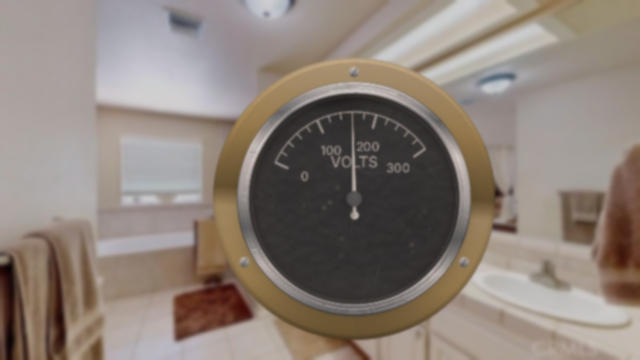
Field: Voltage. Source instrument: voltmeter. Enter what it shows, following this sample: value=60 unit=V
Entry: value=160 unit=V
